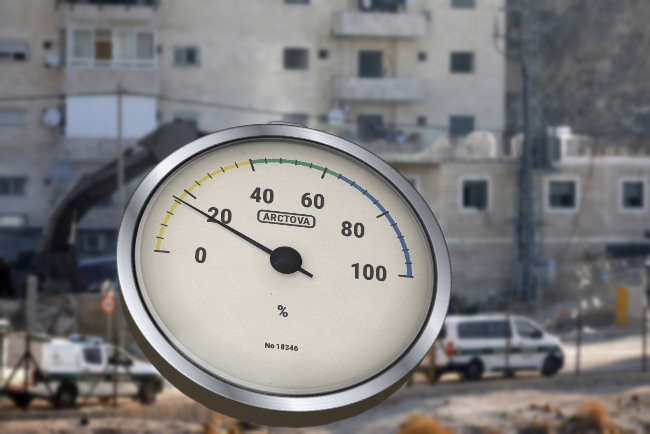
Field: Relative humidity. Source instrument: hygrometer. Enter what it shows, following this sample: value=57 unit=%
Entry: value=16 unit=%
